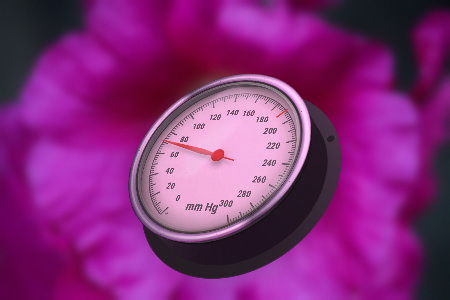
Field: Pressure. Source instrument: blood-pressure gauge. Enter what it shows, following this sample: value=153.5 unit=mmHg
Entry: value=70 unit=mmHg
